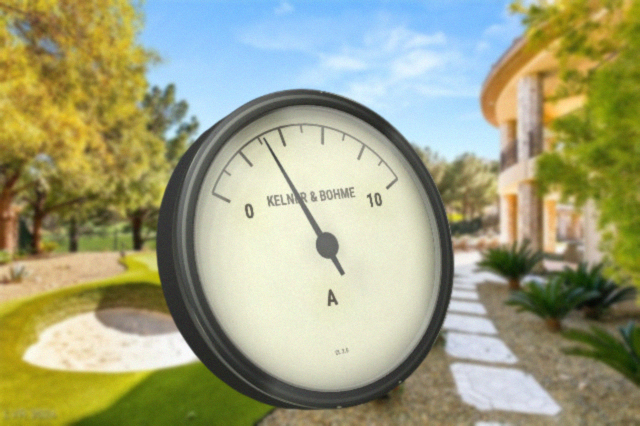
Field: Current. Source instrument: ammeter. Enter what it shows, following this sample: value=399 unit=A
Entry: value=3 unit=A
